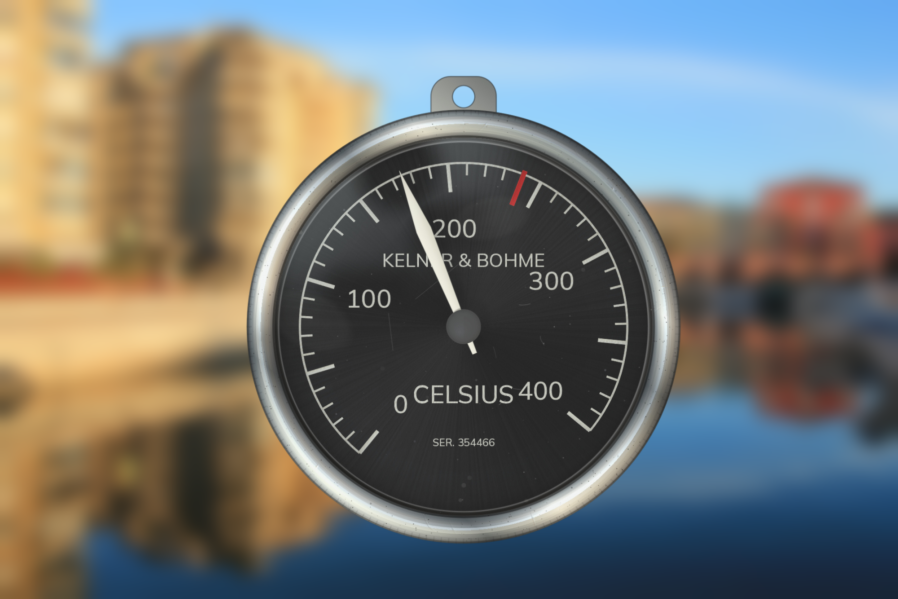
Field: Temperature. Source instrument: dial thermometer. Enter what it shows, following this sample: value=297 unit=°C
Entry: value=175 unit=°C
